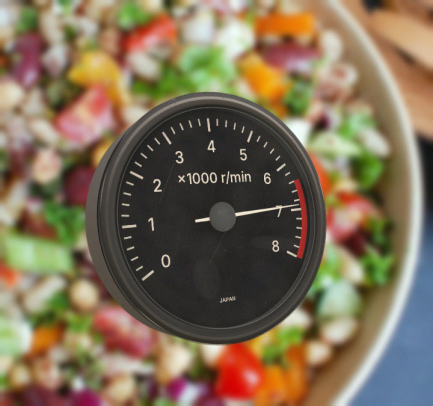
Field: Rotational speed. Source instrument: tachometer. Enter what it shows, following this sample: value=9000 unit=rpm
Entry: value=6900 unit=rpm
